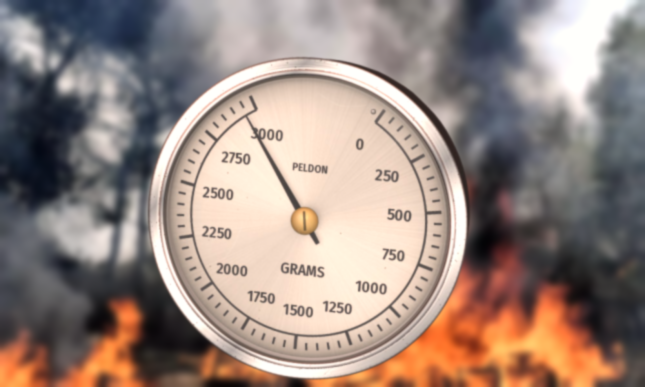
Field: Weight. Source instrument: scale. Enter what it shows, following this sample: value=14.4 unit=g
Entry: value=2950 unit=g
